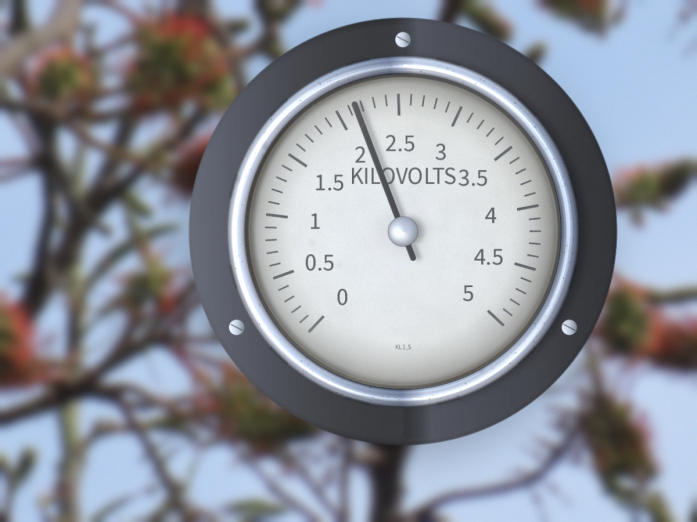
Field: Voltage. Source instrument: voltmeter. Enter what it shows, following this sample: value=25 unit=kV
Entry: value=2.15 unit=kV
